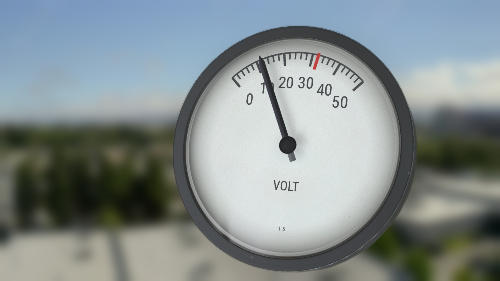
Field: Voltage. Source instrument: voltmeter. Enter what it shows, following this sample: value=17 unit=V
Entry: value=12 unit=V
